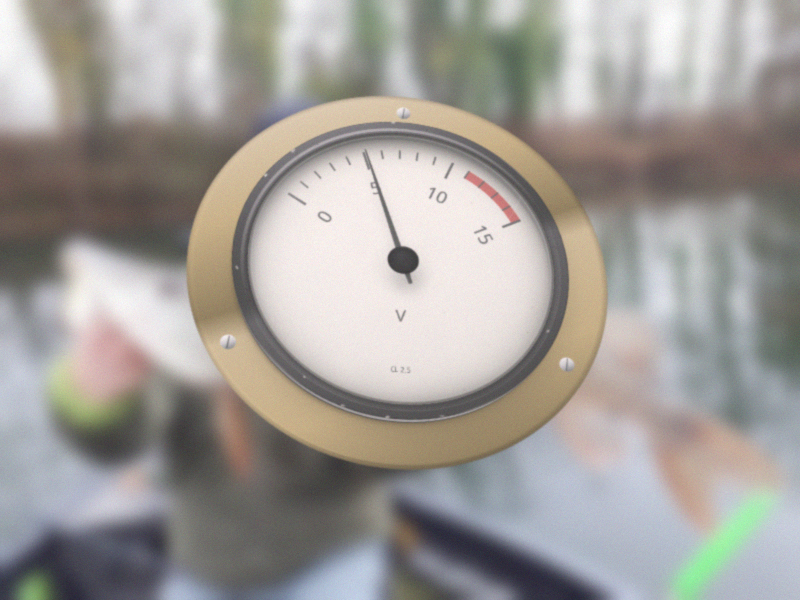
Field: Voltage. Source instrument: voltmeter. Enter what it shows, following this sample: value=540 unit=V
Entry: value=5 unit=V
